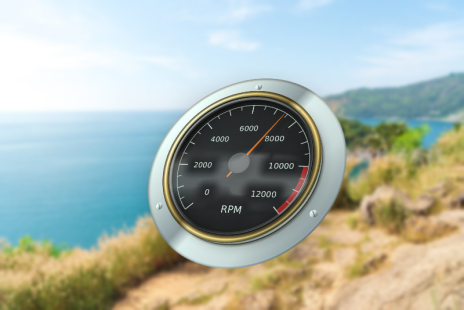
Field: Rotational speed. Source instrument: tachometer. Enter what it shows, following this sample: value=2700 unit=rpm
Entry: value=7500 unit=rpm
